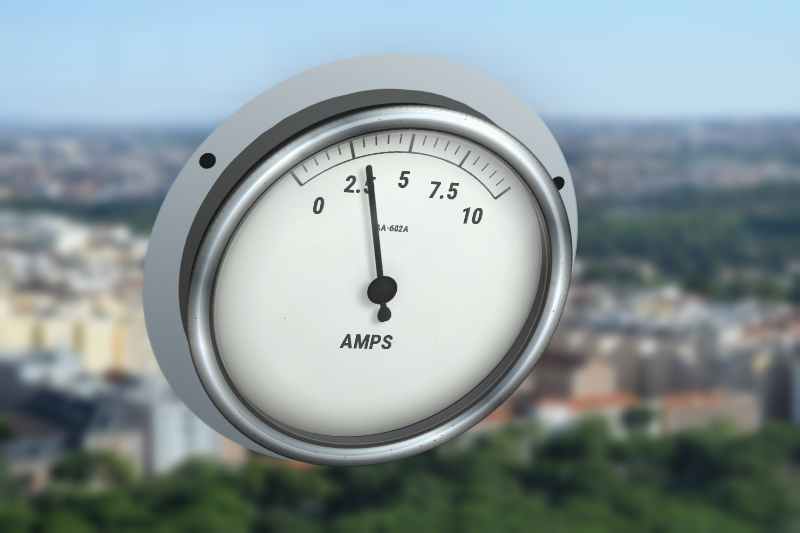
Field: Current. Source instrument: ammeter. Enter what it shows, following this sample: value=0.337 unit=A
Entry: value=3 unit=A
